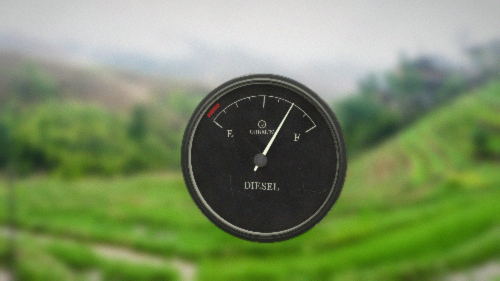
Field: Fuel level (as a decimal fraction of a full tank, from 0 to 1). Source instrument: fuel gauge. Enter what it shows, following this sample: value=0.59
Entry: value=0.75
